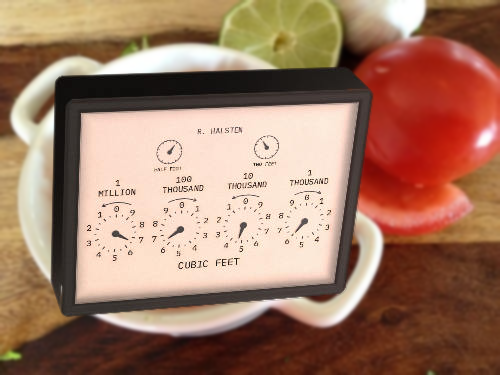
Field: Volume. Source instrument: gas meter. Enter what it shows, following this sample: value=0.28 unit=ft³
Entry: value=664600 unit=ft³
